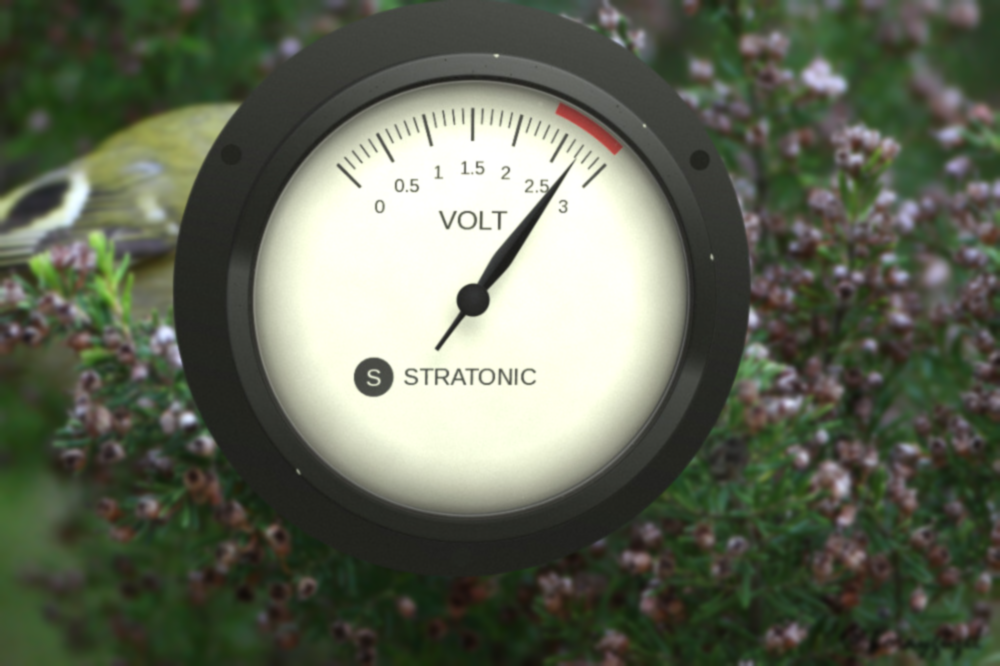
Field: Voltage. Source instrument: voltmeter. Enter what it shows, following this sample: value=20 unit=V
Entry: value=2.7 unit=V
